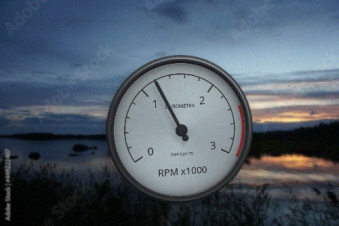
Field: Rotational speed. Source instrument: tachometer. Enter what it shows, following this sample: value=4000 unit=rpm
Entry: value=1200 unit=rpm
